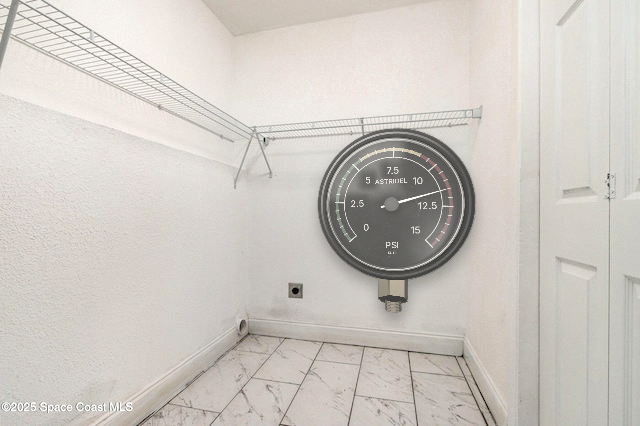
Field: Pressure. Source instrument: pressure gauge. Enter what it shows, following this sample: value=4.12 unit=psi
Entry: value=11.5 unit=psi
